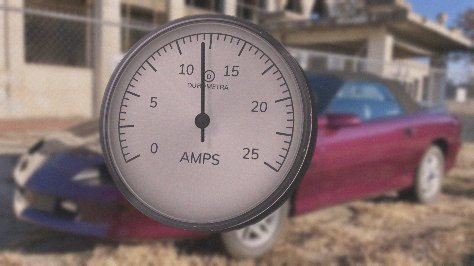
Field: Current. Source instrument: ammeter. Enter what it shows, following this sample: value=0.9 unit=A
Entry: value=12 unit=A
